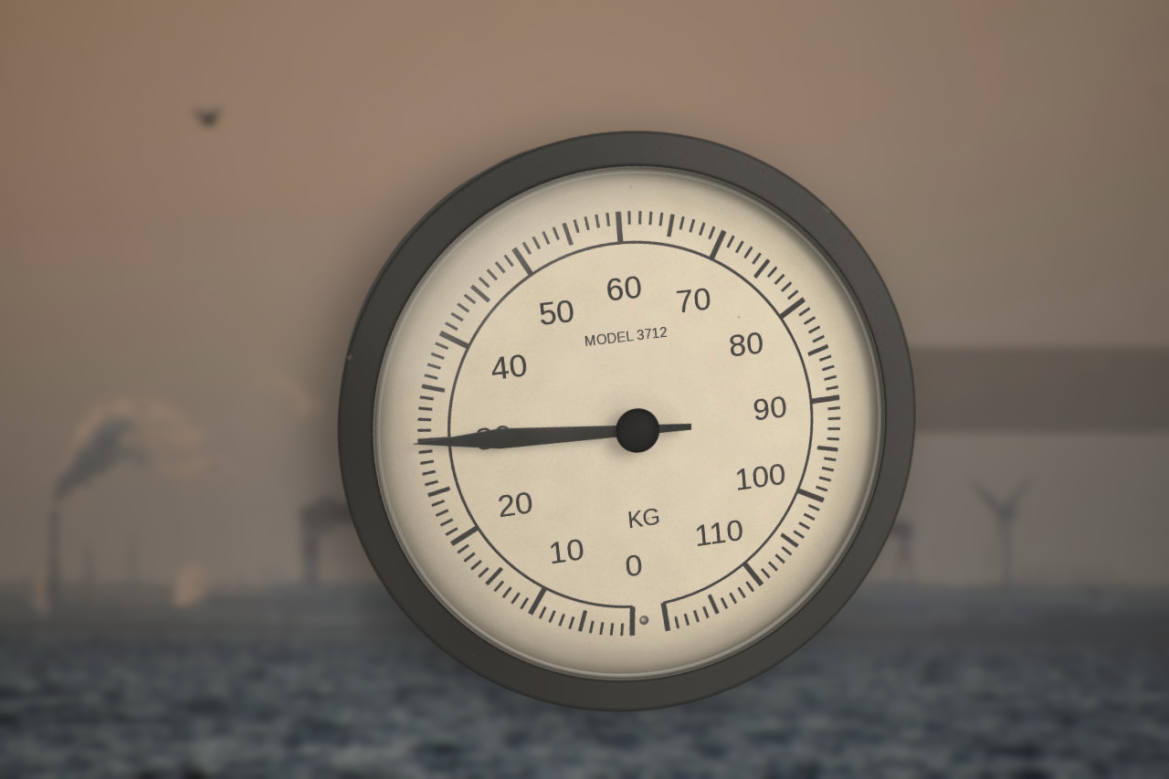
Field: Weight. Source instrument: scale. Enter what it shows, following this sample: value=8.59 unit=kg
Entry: value=30 unit=kg
